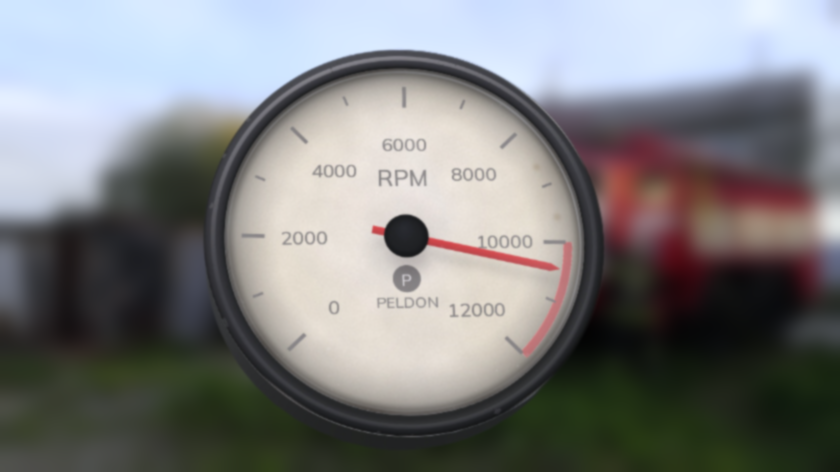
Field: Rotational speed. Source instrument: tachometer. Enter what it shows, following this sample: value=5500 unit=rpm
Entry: value=10500 unit=rpm
